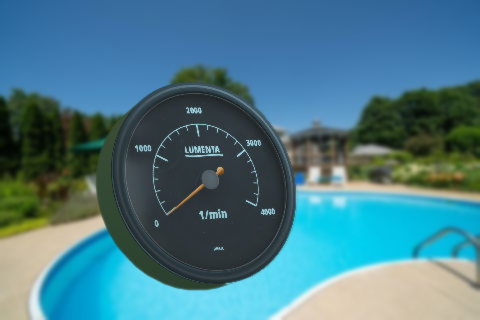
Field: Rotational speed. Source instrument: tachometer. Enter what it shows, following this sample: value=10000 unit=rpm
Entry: value=0 unit=rpm
